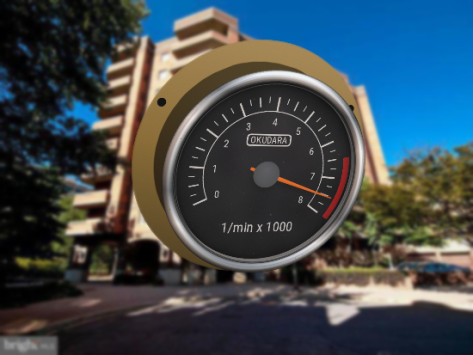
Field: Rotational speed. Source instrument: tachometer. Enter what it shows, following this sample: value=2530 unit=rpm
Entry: value=7500 unit=rpm
